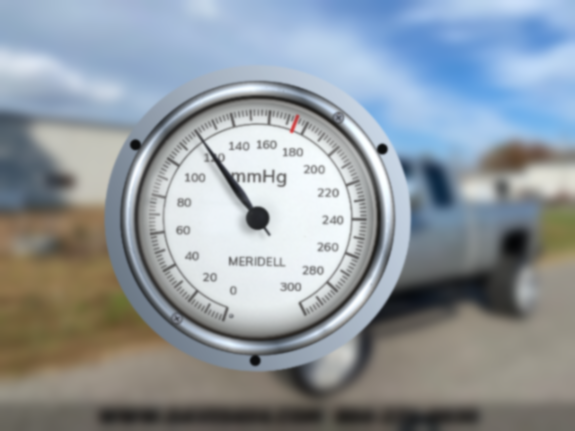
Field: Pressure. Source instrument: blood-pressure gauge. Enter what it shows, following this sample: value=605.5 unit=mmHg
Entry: value=120 unit=mmHg
